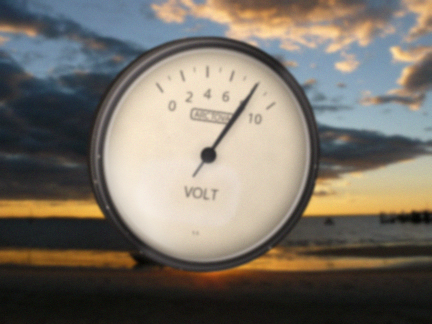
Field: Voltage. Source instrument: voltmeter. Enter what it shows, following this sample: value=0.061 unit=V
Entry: value=8 unit=V
